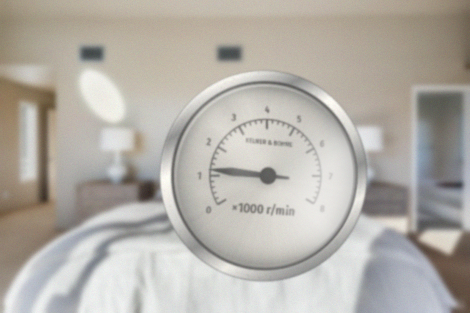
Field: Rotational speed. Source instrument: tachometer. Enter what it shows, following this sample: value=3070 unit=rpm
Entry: value=1200 unit=rpm
